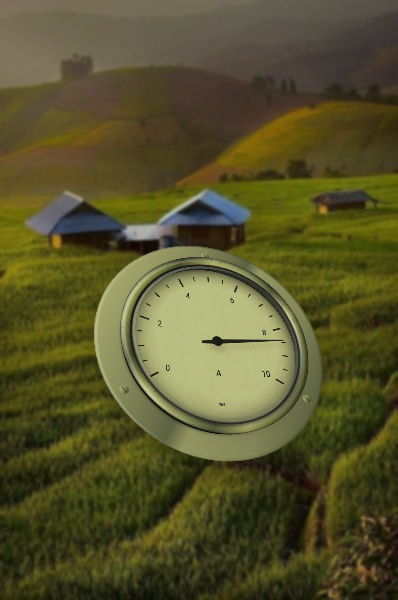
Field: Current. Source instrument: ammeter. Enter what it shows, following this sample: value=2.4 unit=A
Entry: value=8.5 unit=A
